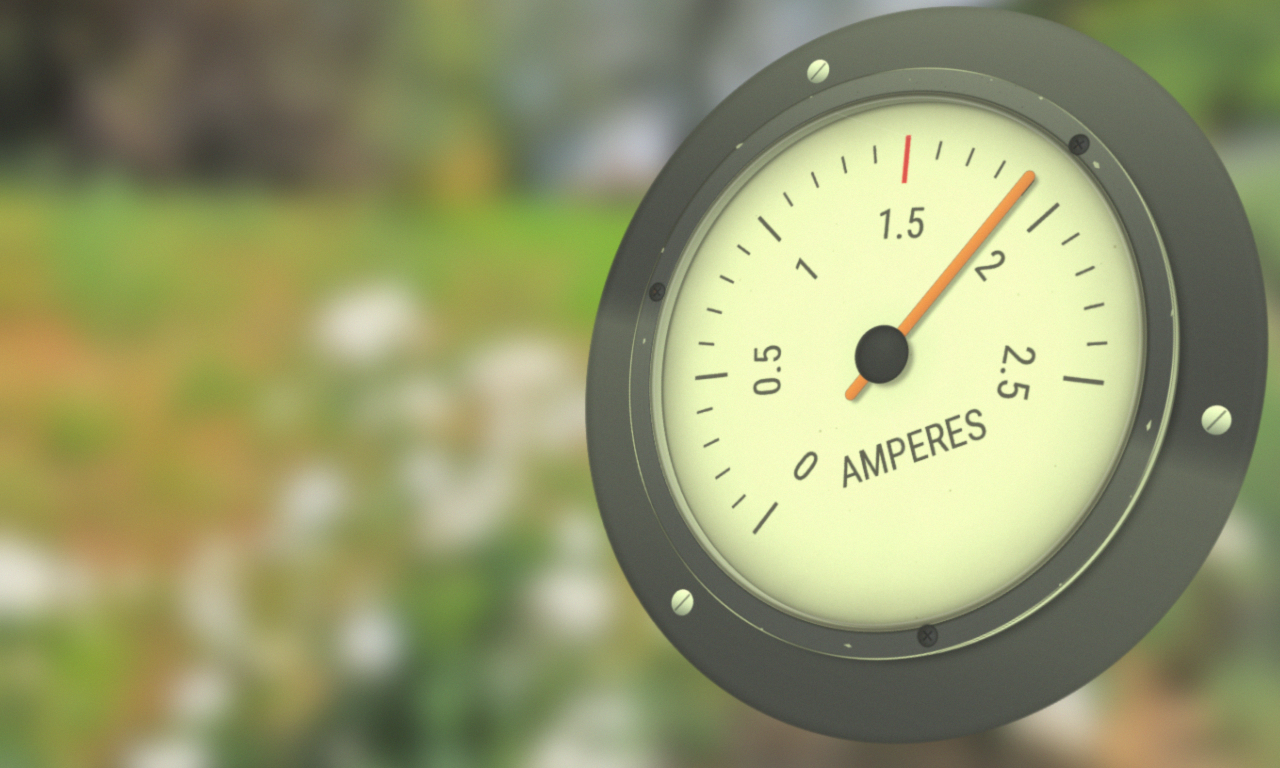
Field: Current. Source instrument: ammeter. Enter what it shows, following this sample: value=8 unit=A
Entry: value=1.9 unit=A
